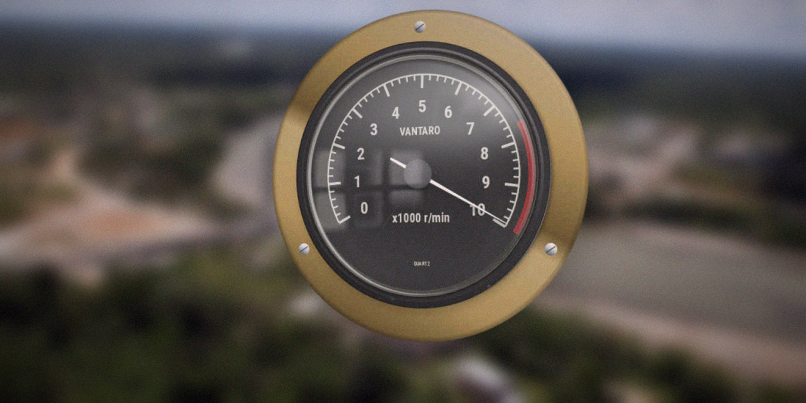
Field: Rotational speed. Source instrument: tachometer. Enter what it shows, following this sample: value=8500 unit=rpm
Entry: value=9900 unit=rpm
